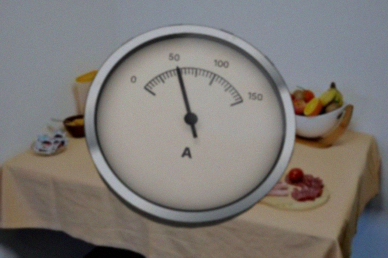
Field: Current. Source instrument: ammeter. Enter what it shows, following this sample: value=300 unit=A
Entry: value=50 unit=A
